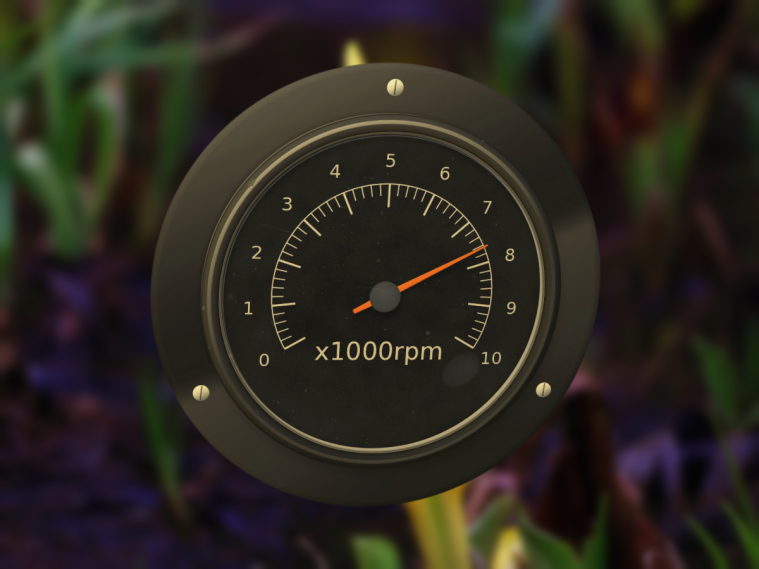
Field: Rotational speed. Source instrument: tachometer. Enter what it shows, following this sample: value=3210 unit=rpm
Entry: value=7600 unit=rpm
